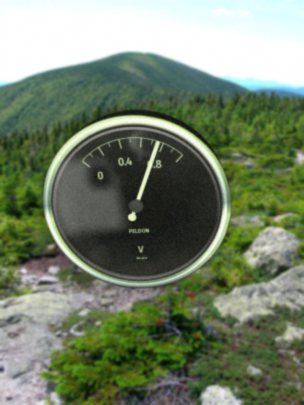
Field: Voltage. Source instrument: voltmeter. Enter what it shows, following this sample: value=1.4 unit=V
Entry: value=0.75 unit=V
